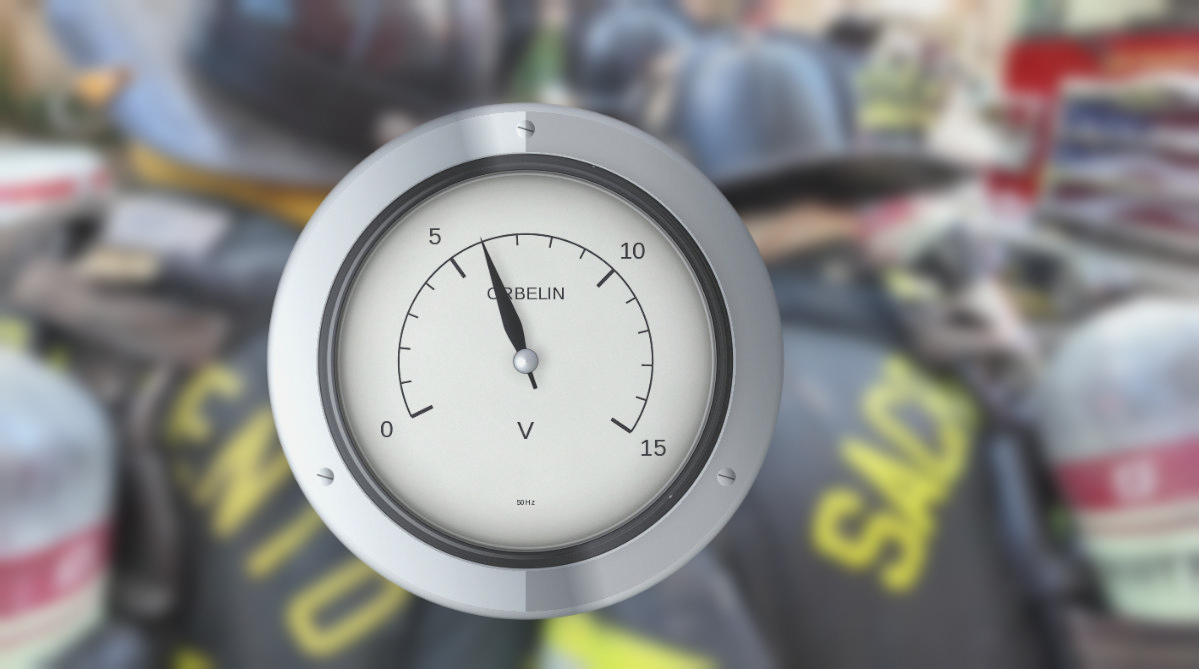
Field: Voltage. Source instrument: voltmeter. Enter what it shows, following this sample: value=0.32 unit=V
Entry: value=6 unit=V
